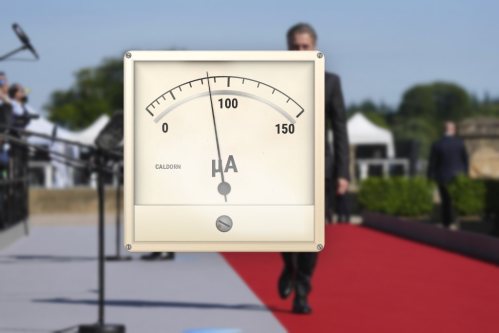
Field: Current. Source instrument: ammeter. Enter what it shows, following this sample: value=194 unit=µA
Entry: value=85 unit=µA
